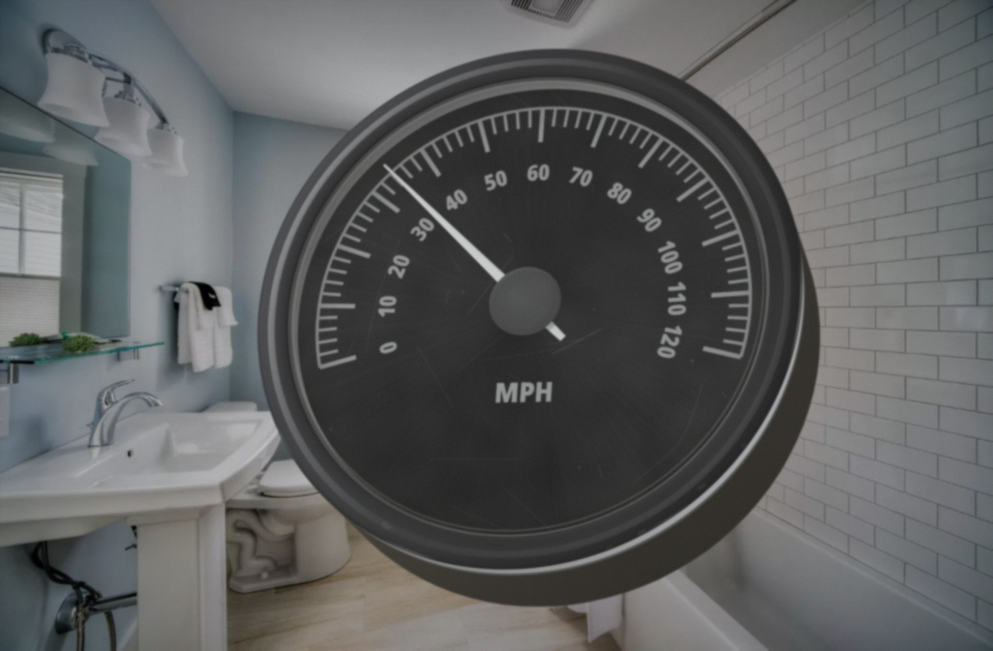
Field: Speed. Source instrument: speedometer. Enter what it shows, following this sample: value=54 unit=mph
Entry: value=34 unit=mph
